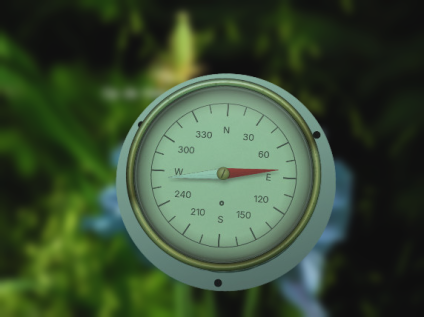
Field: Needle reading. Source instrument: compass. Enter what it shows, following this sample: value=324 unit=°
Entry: value=82.5 unit=°
